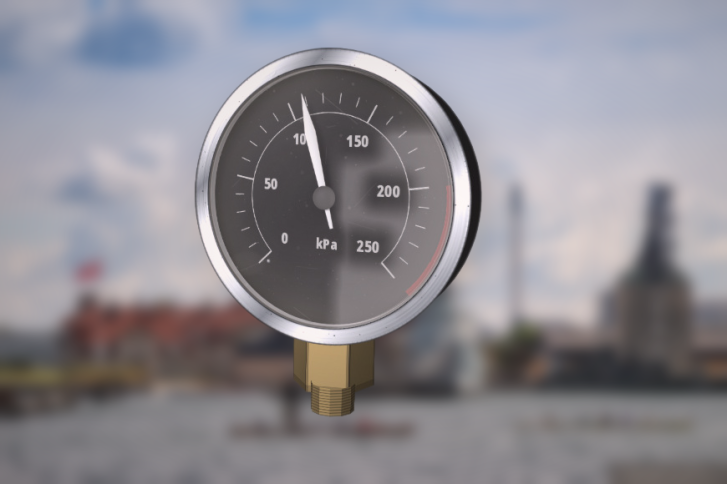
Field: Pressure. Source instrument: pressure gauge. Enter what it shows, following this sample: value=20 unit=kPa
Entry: value=110 unit=kPa
